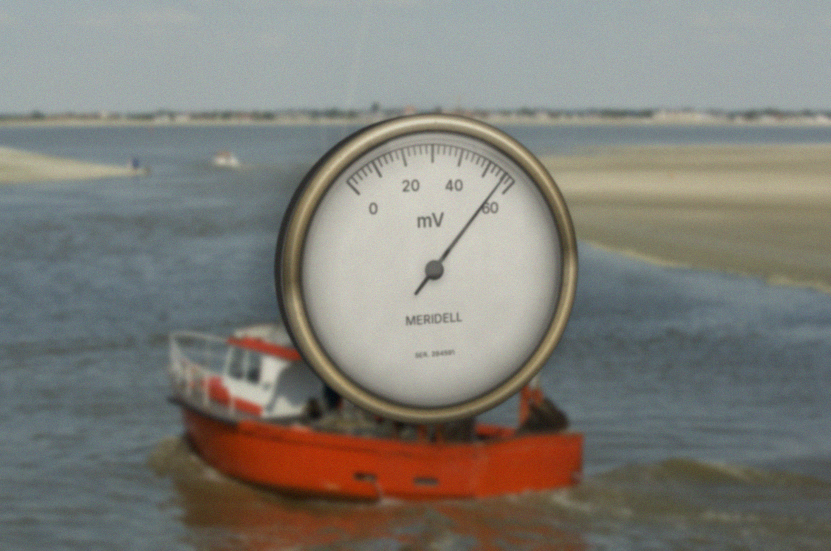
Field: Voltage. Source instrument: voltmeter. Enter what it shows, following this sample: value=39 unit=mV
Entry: value=56 unit=mV
